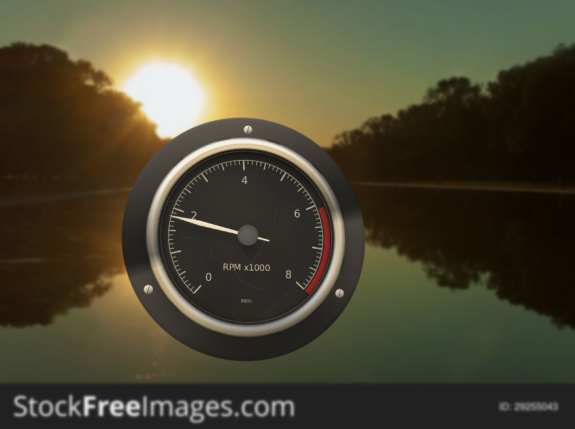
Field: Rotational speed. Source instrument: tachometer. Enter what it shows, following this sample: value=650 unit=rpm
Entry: value=1800 unit=rpm
